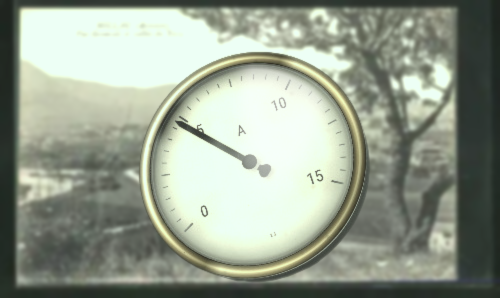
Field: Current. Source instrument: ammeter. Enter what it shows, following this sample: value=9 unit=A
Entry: value=4.75 unit=A
